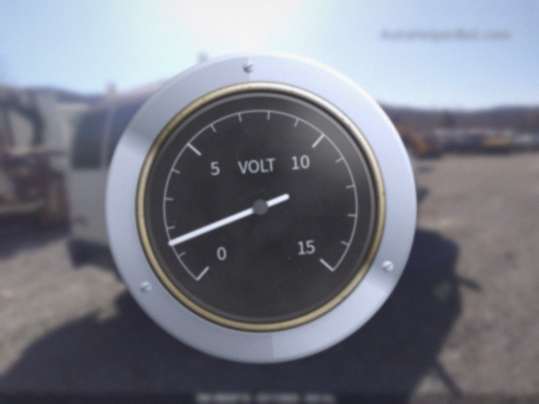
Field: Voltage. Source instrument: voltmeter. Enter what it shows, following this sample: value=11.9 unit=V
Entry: value=1.5 unit=V
